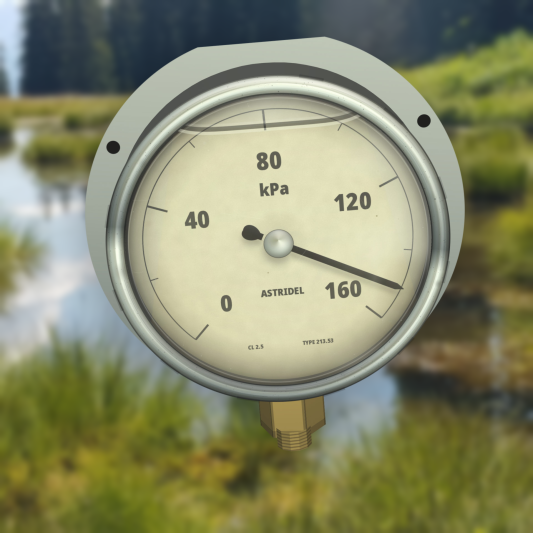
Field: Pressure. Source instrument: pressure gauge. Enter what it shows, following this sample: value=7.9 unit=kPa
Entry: value=150 unit=kPa
